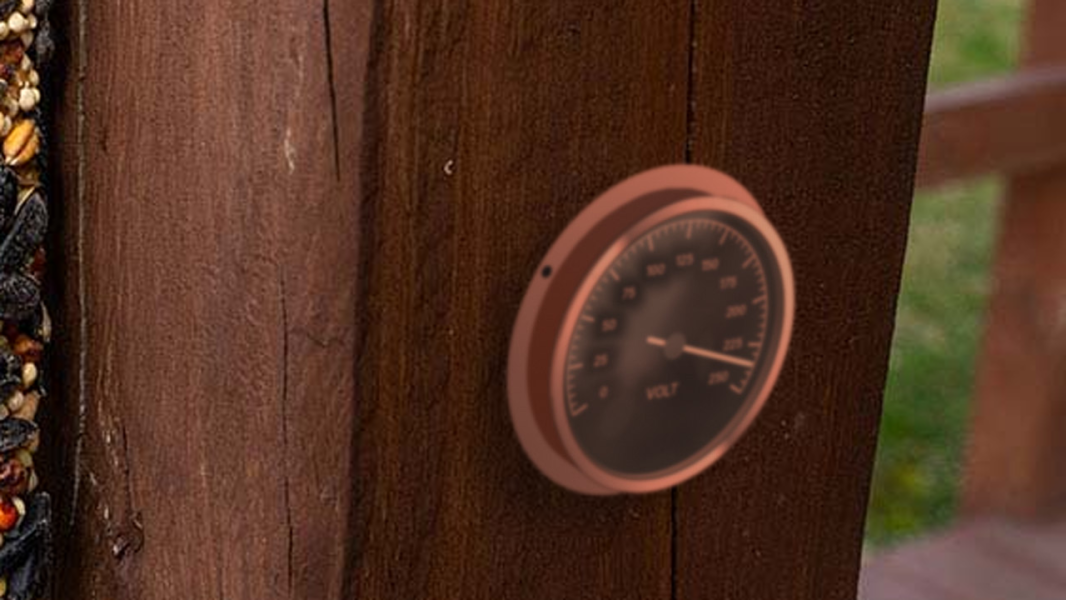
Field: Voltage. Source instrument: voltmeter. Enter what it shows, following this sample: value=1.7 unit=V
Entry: value=235 unit=V
